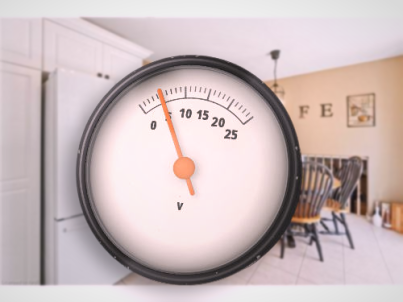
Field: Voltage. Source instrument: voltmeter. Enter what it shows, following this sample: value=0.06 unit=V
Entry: value=5 unit=V
